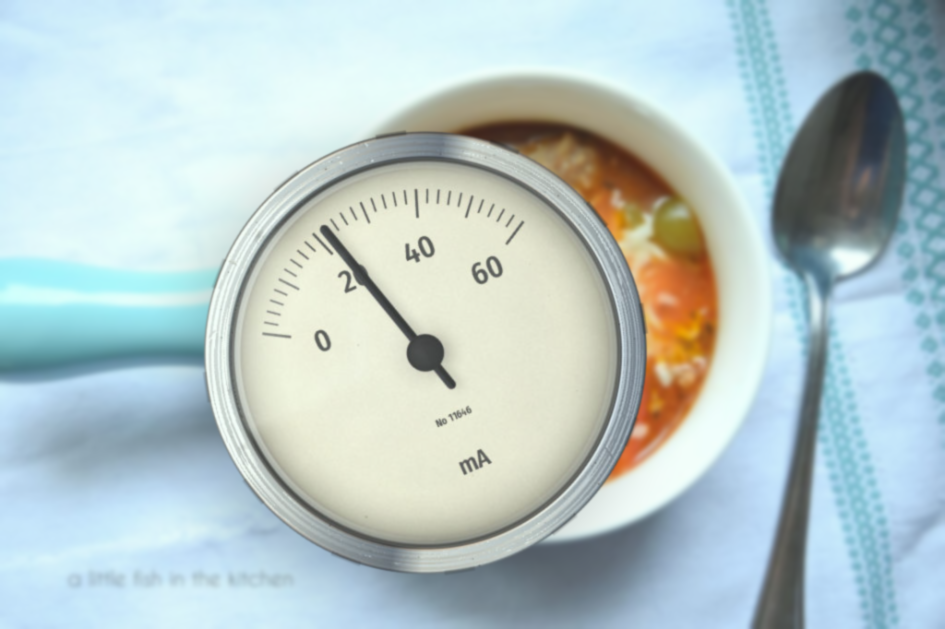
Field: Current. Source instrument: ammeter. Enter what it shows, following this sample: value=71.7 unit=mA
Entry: value=22 unit=mA
